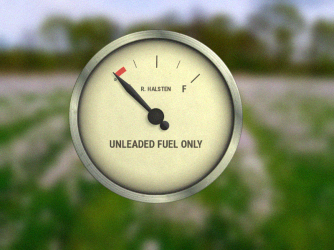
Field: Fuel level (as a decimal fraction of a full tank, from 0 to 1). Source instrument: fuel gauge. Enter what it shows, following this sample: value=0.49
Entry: value=0
